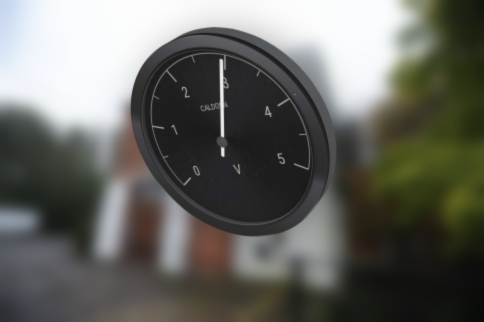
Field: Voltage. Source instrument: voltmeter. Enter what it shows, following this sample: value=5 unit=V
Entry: value=3 unit=V
